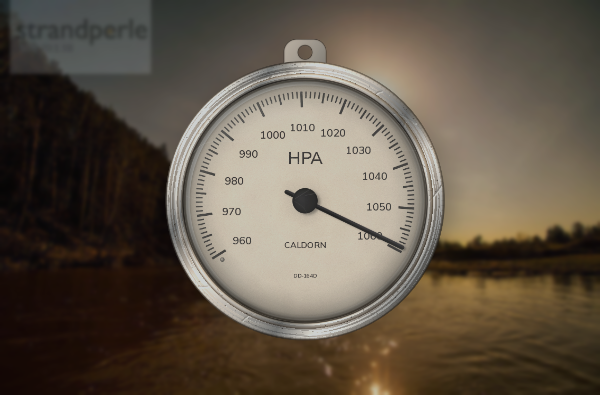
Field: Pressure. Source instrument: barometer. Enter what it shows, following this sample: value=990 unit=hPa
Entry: value=1059 unit=hPa
